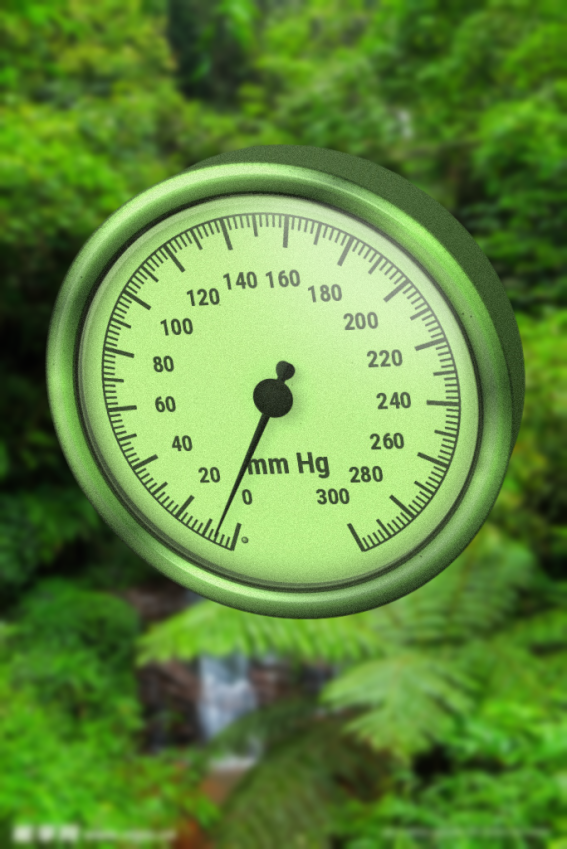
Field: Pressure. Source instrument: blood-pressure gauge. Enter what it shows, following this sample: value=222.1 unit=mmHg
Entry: value=6 unit=mmHg
